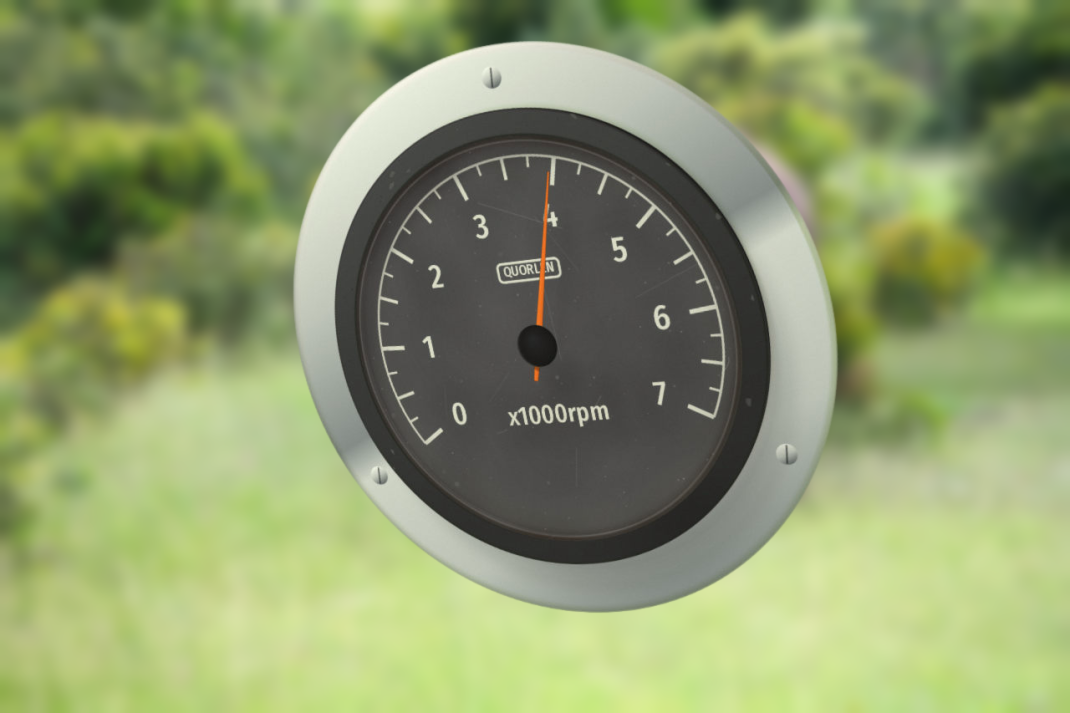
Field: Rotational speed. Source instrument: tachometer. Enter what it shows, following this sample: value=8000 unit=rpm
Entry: value=4000 unit=rpm
